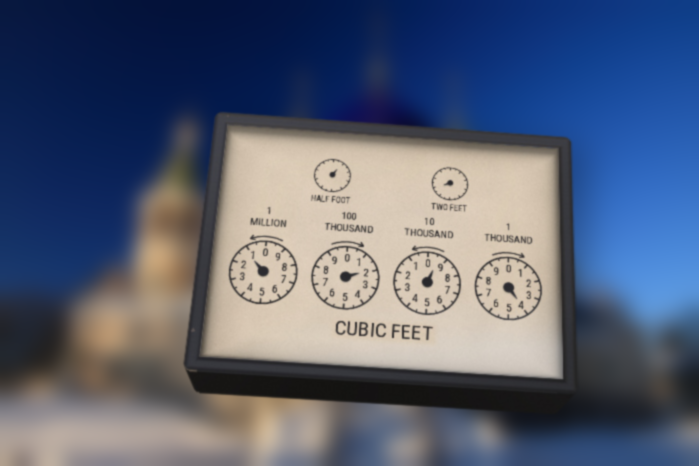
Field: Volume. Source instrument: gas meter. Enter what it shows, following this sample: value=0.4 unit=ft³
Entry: value=119400 unit=ft³
